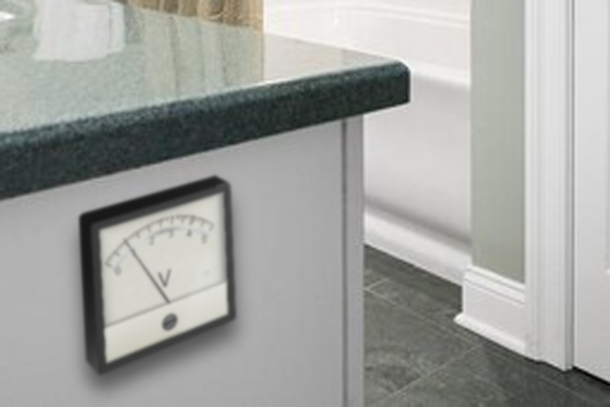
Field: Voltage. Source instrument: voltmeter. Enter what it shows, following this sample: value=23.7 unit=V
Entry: value=1 unit=V
